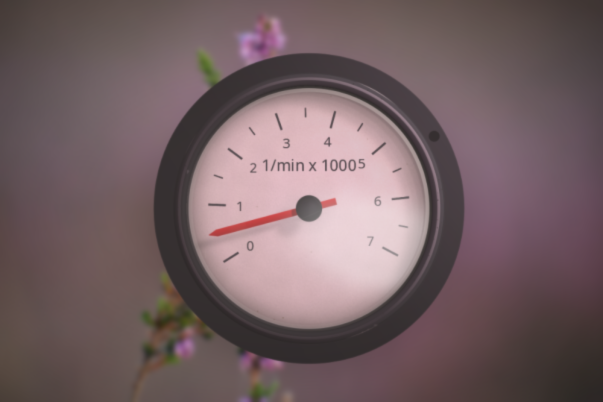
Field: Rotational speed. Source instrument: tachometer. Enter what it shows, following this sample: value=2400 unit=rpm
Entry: value=500 unit=rpm
